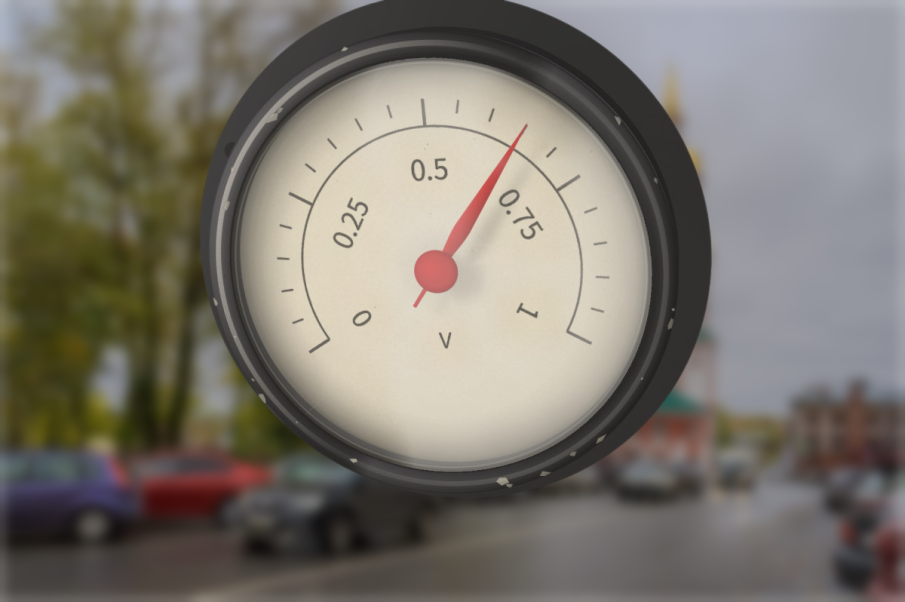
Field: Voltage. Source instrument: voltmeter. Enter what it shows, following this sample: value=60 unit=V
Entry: value=0.65 unit=V
